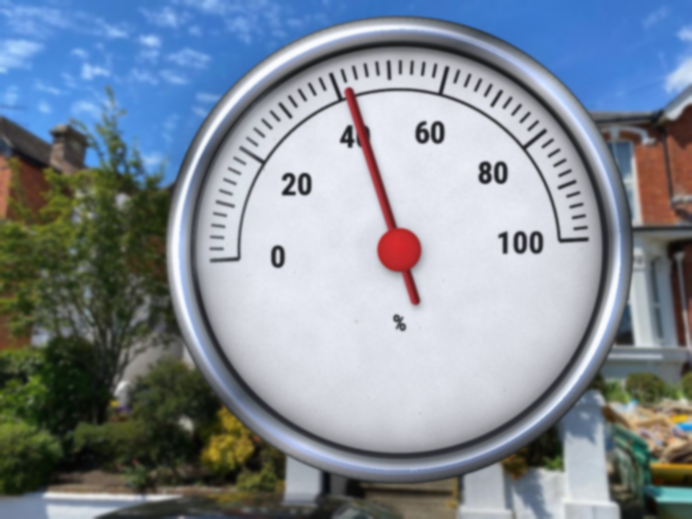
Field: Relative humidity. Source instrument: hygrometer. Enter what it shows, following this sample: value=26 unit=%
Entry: value=42 unit=%
